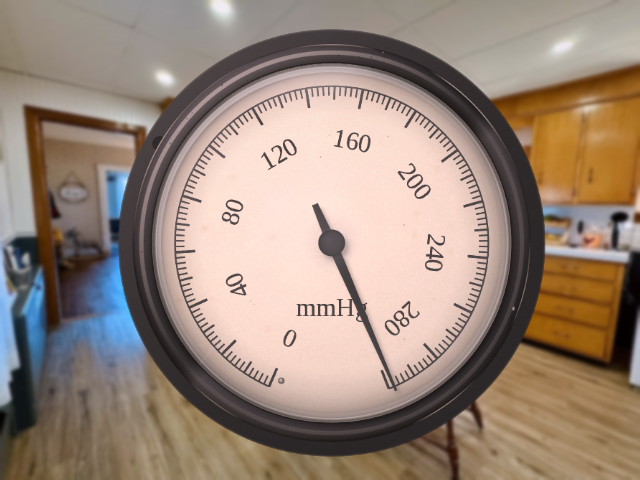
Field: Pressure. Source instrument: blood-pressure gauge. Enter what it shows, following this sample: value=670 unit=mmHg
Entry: value=298 unit=mmHg
